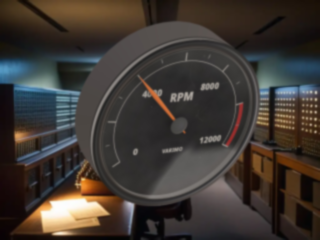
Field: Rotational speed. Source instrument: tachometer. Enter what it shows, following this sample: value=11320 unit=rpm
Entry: value=4000 unit=rpm
